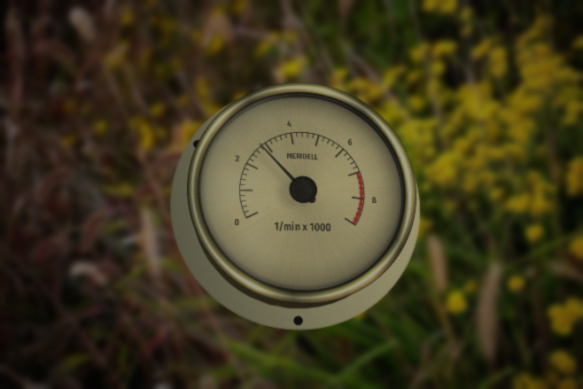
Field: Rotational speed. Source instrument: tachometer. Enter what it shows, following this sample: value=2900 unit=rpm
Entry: value=2800 unit=rpm
